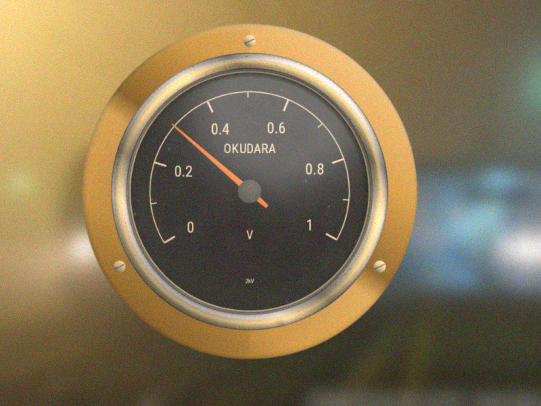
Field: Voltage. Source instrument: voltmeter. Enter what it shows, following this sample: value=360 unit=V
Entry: value=0.3 unit=V
